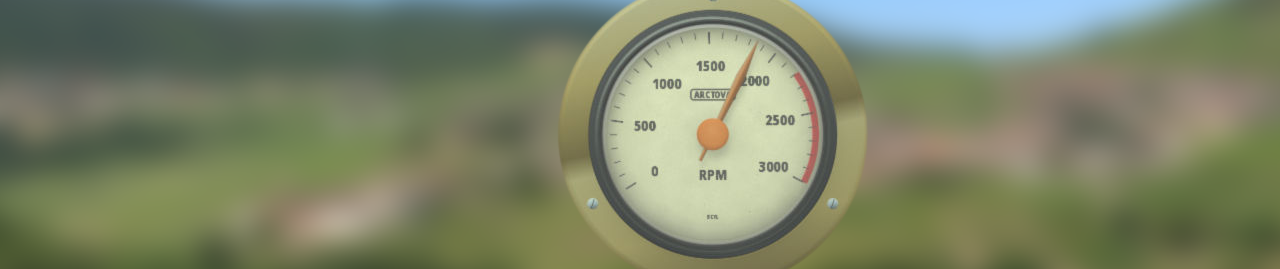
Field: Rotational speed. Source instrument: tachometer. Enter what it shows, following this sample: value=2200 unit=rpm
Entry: value=1850 unit=rpm
